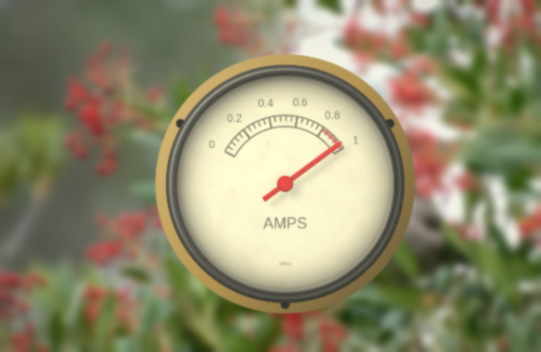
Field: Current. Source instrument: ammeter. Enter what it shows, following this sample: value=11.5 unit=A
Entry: value=0.96 unit=A
